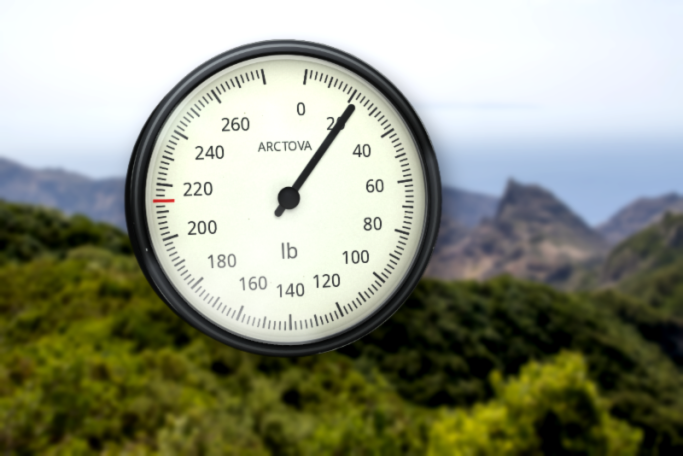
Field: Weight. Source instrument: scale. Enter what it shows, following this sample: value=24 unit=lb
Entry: value=22 unit=lb
